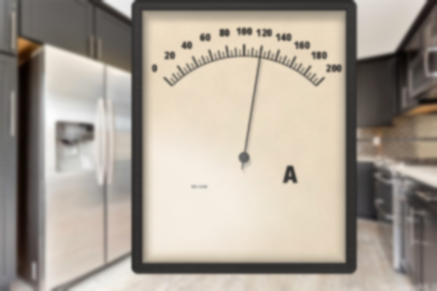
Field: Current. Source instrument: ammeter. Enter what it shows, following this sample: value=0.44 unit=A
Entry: value=120 unit=A
